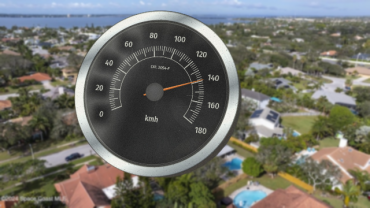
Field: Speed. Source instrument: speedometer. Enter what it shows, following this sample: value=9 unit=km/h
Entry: value=140 unit=km/h
